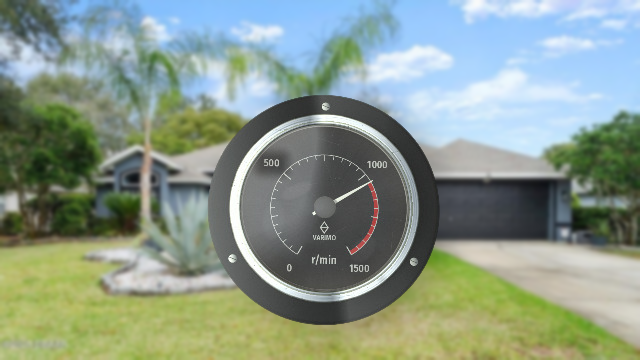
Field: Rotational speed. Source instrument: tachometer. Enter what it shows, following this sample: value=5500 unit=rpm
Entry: value=1050 unit=rpm
